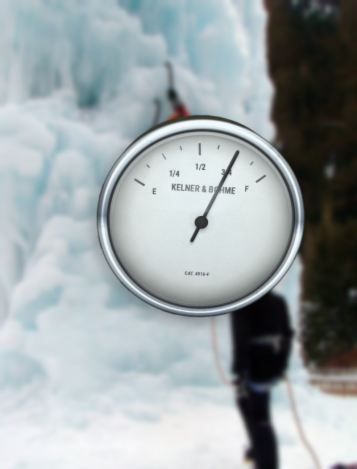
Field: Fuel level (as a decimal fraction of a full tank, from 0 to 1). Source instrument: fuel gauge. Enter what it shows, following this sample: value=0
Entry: value=0.75
